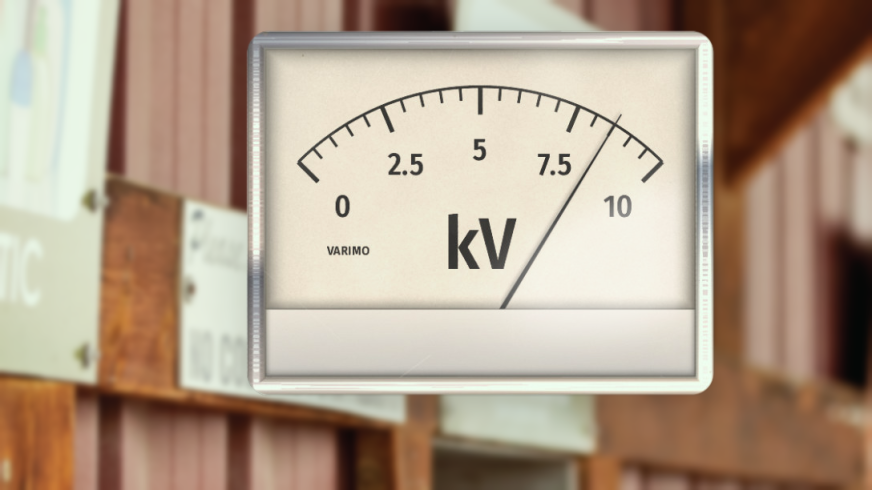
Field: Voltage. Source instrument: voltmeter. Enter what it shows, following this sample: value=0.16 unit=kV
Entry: value=8.5 unit=kV
